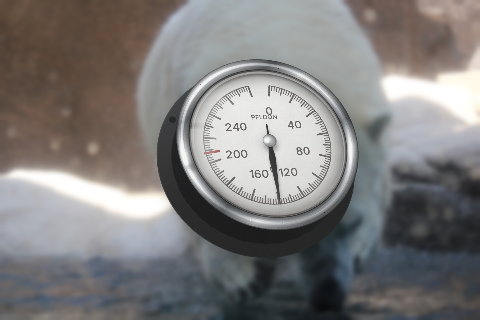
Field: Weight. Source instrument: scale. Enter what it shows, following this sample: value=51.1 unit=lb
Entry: value=140 unit=lb
